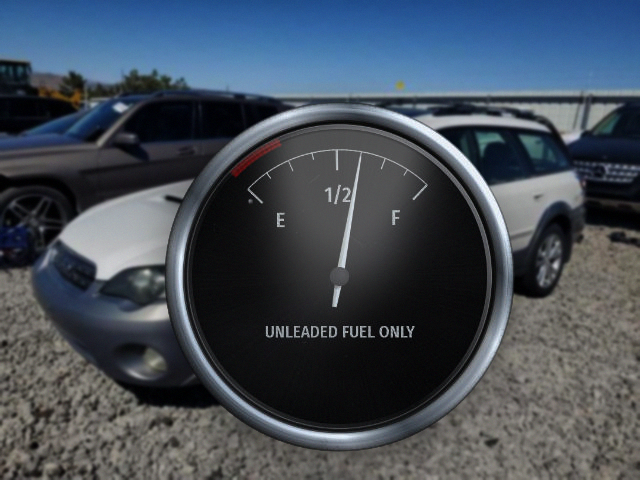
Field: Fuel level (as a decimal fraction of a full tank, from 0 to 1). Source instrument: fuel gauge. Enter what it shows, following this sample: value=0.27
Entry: value=0.625
